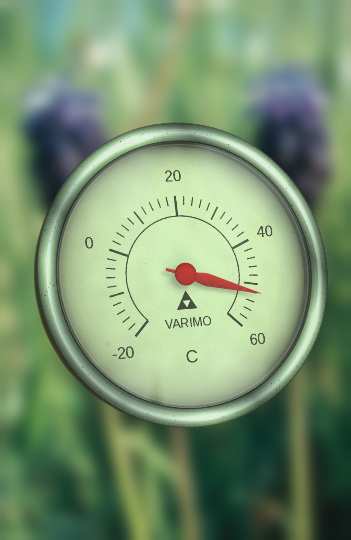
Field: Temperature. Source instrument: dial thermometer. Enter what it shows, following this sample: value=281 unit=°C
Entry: value=52 unit=°C
